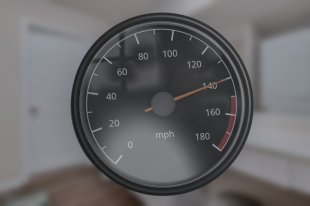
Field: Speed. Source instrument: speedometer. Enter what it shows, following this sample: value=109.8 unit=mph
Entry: value=140 unit=mph
